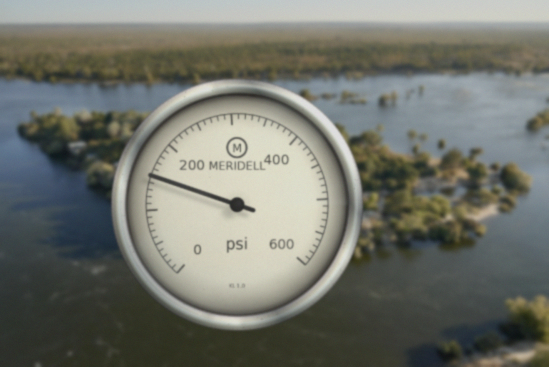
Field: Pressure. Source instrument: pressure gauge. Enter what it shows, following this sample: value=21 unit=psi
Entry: value=150 unit=psi
